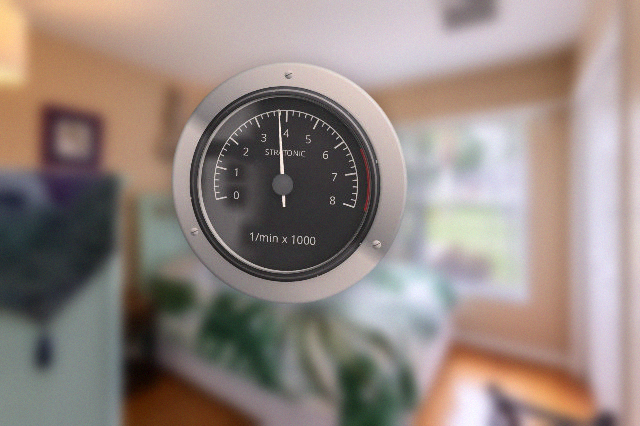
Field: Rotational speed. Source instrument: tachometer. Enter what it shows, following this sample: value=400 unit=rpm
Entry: value=3800 unit=rpm
